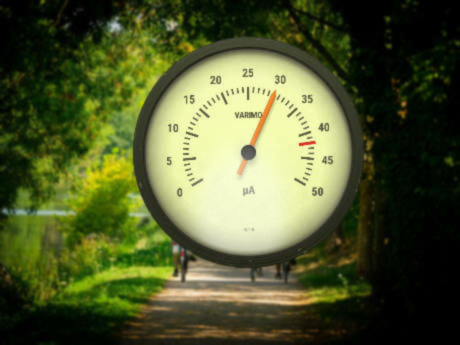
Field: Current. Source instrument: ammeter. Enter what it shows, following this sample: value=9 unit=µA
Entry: value=30 unit=µA
